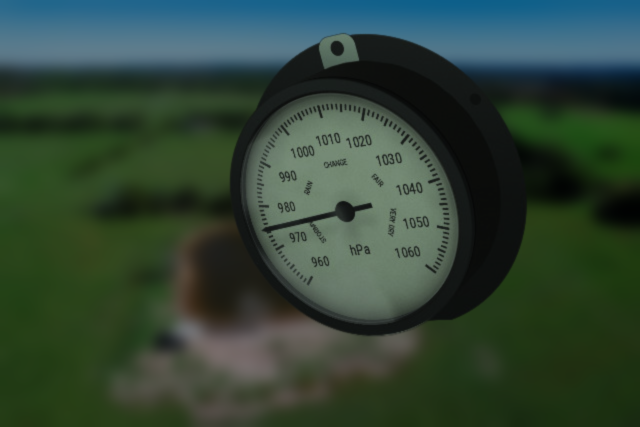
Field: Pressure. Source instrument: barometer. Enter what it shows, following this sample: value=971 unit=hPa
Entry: value=975 unit=hPa
